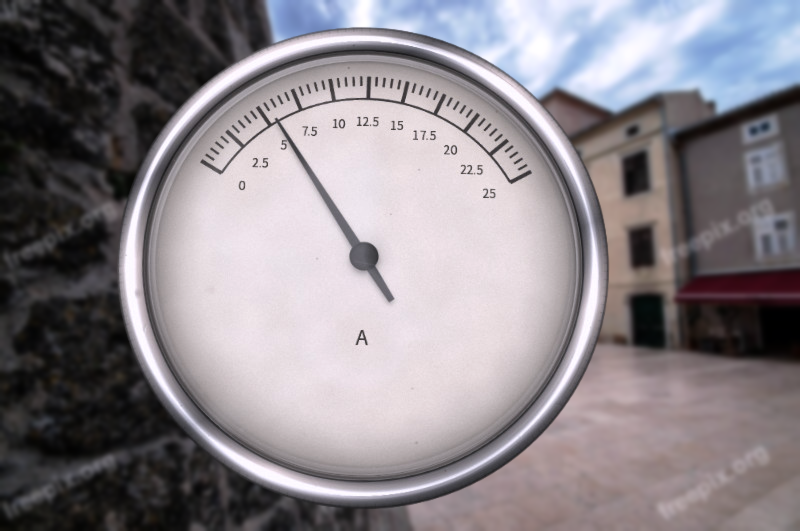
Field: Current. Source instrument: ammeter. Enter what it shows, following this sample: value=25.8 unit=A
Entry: value=5.5 unit=A
